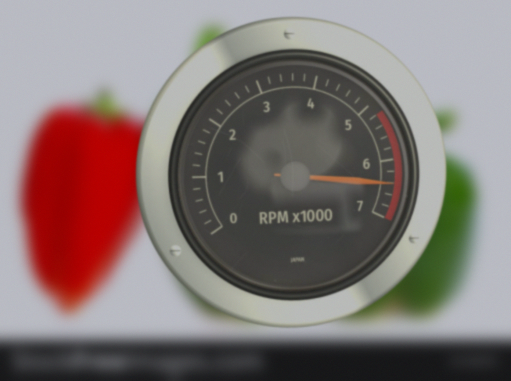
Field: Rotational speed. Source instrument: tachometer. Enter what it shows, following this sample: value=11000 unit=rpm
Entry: value=6400 unit=rpm
